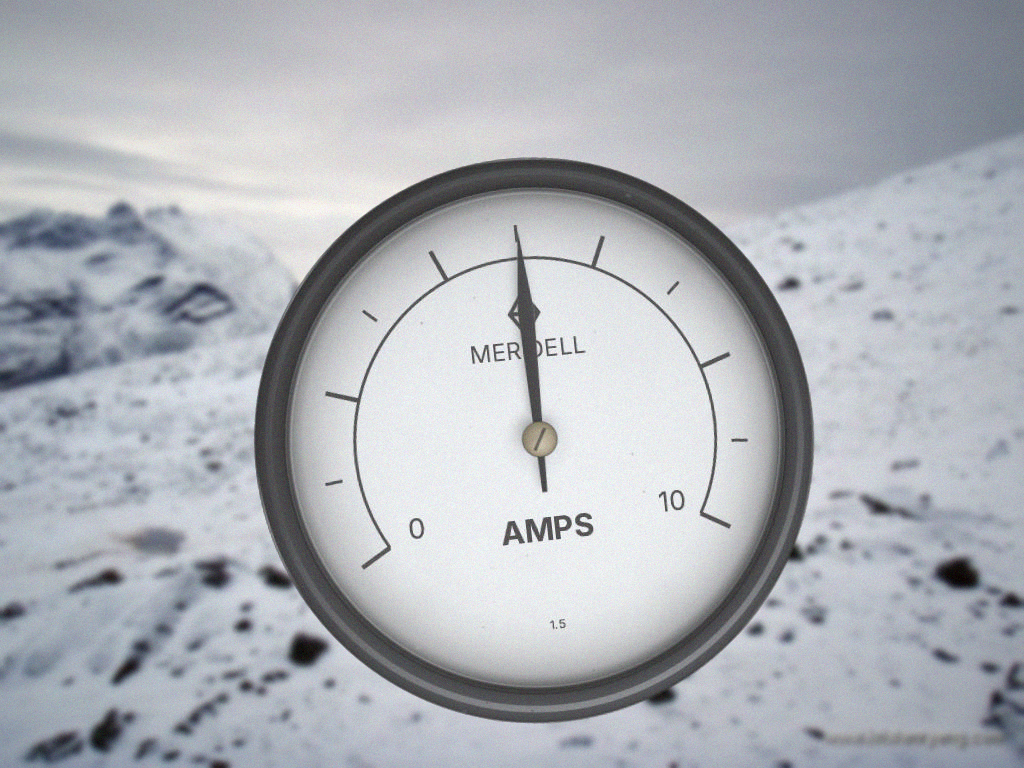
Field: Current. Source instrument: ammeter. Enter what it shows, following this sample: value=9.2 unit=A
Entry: value=5 unit=A
